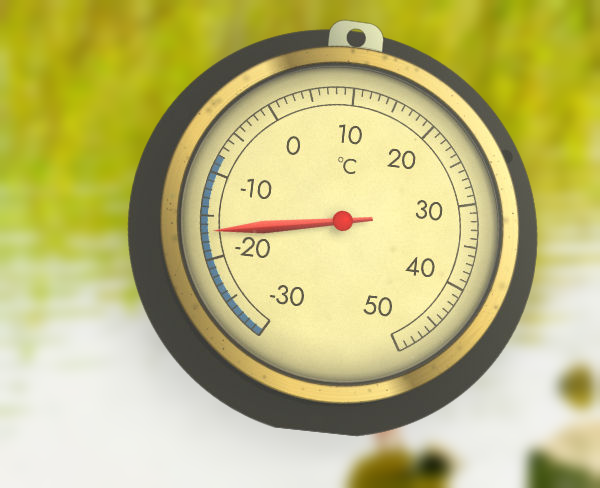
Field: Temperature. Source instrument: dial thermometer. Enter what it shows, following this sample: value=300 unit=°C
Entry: value=-17 unit=°C
